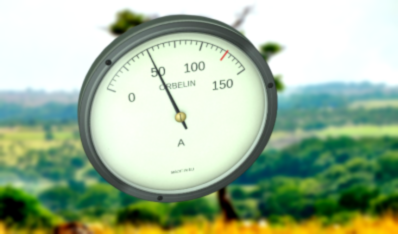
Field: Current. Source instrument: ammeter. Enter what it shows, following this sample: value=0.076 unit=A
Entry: value=50 unit=A
